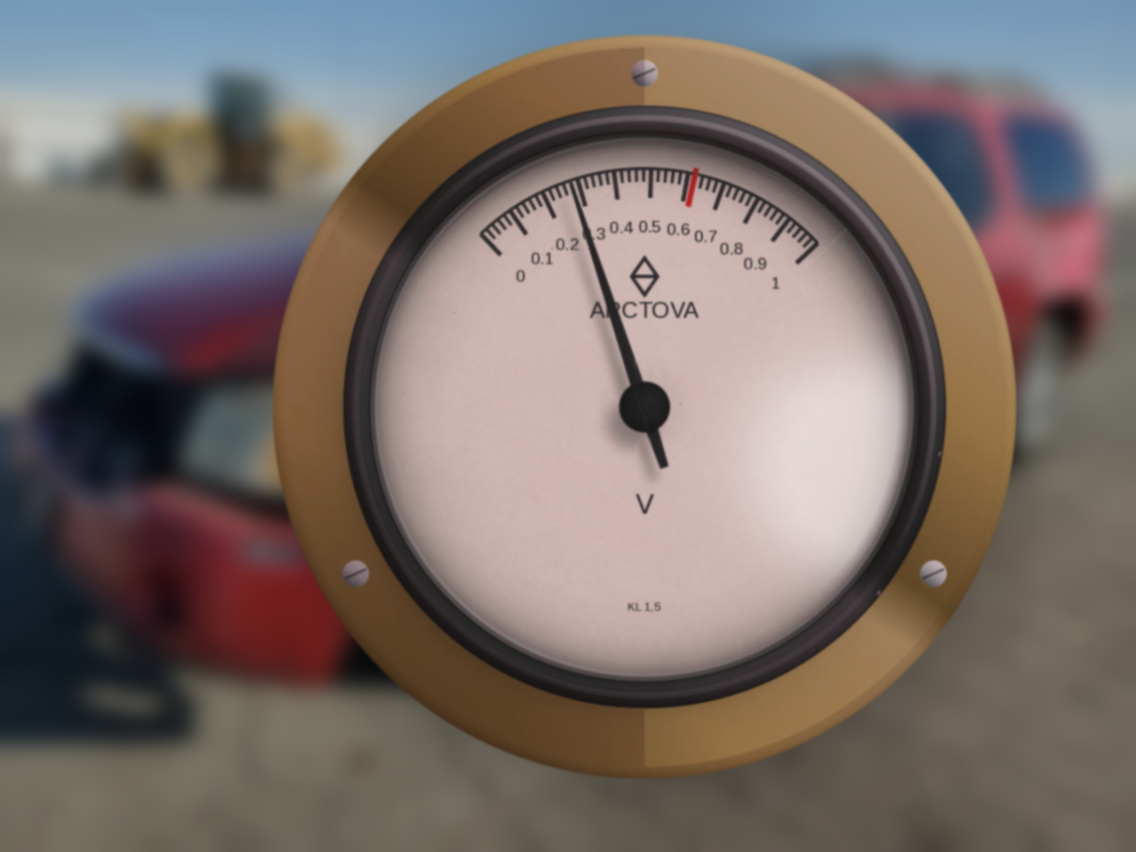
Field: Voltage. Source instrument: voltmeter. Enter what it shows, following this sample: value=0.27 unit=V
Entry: value=0.28 unit=V
